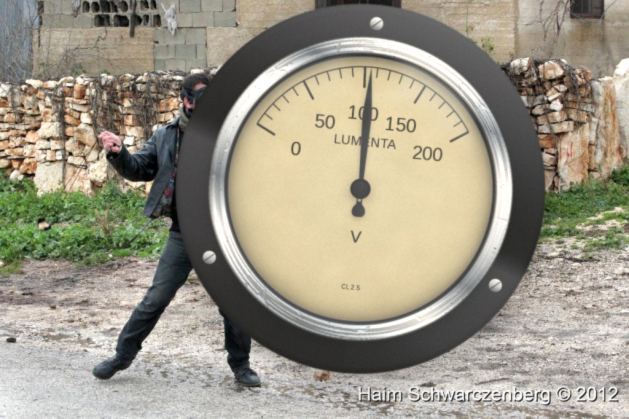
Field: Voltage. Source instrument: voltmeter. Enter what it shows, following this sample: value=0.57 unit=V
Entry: value=105 unit=V
